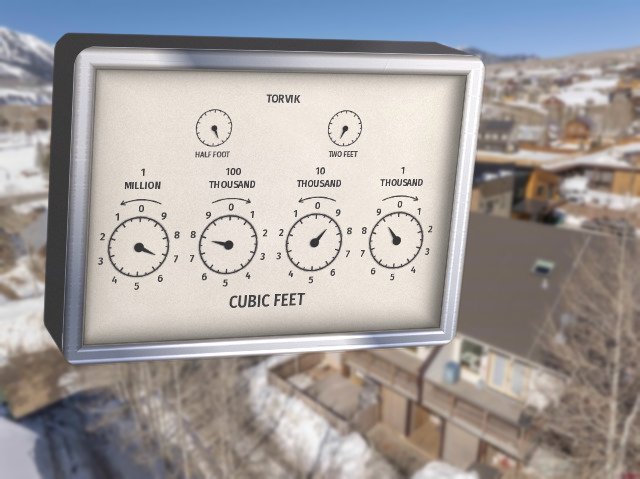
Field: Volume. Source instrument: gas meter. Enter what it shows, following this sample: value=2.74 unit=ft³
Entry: value=678900 unit=ft³
